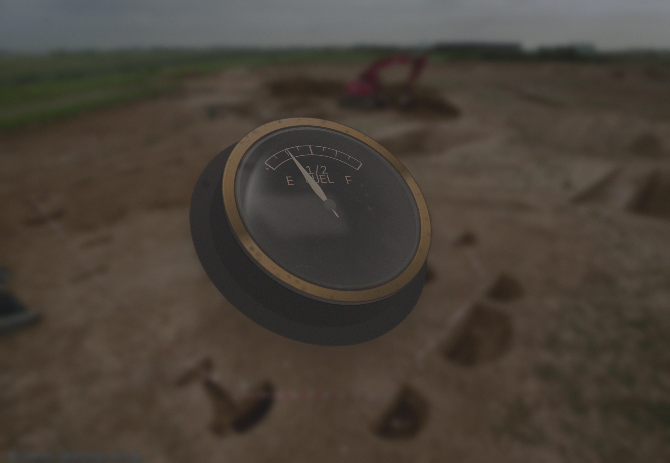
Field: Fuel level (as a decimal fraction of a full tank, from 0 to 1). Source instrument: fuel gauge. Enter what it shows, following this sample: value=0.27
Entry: value=0.25
